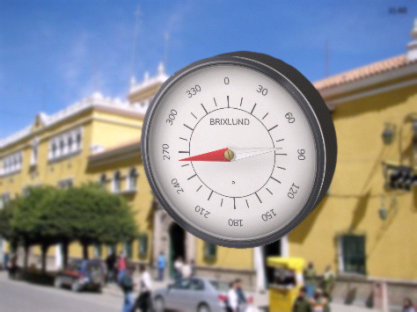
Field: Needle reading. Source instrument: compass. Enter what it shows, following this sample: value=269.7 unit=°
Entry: value=262.5 unit=°
